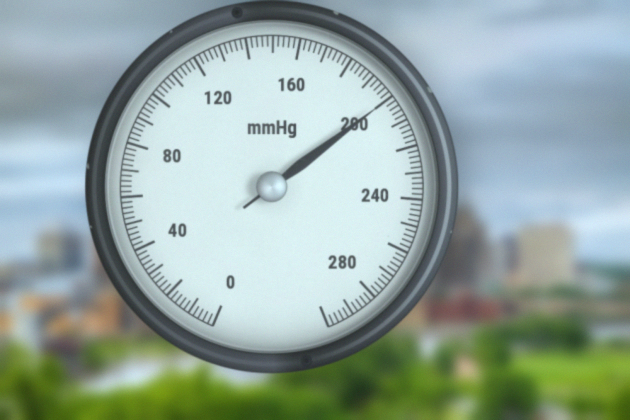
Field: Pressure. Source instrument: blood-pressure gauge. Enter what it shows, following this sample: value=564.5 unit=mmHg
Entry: value=200 unit=mmHg
